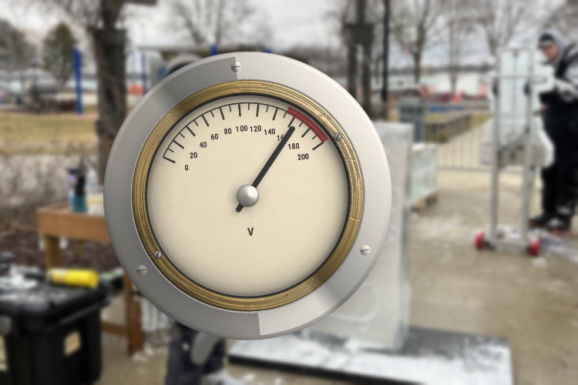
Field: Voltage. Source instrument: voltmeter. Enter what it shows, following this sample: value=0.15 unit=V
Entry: value=165 unit=V
